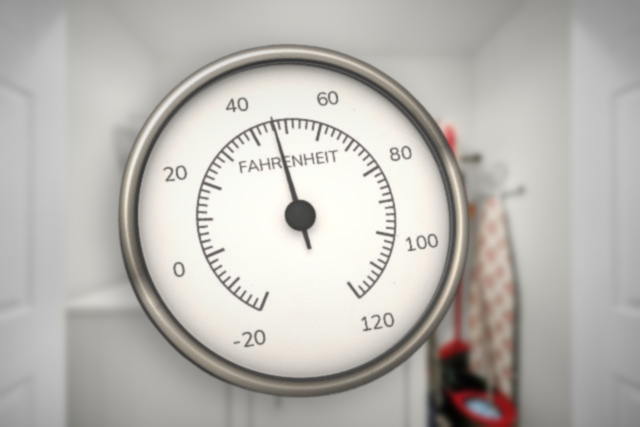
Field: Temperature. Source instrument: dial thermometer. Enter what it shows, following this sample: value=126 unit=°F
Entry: value=46 unit=°F
